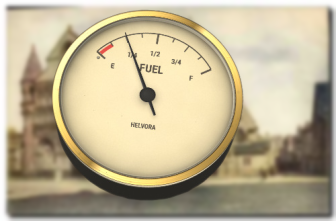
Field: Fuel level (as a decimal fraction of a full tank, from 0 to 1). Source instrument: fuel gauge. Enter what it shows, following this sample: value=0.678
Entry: value=0.25
